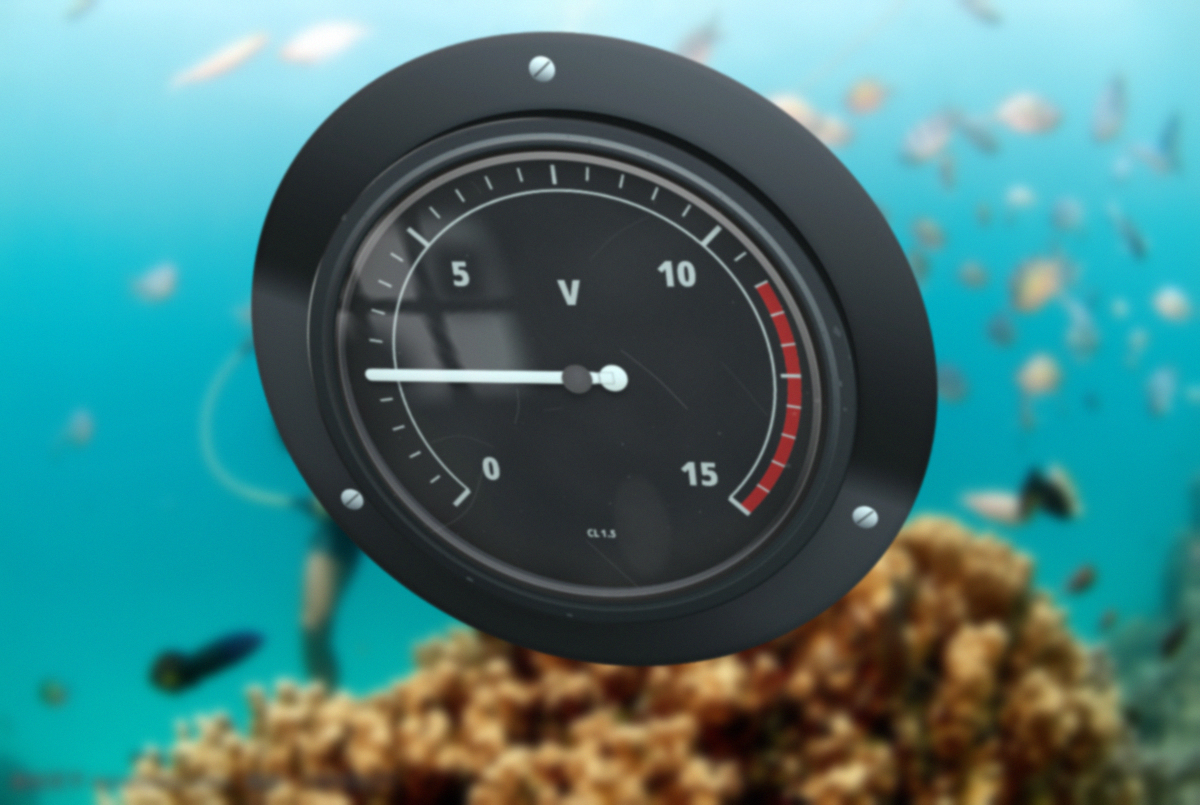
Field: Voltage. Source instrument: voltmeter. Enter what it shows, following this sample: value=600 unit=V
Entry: value=2.5 unit=V
